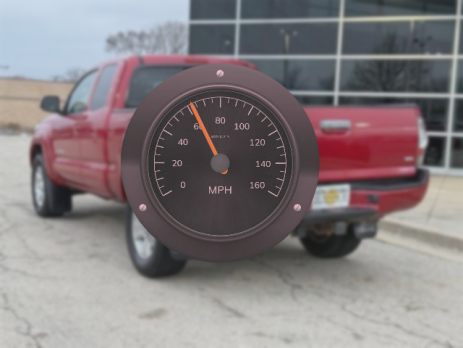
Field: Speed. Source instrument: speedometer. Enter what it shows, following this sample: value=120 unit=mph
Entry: value=62.5 unit=mph
